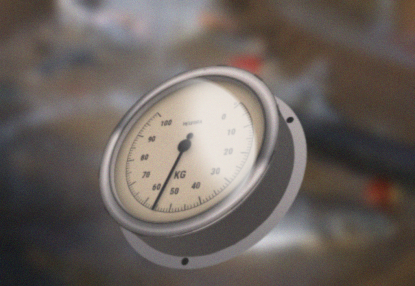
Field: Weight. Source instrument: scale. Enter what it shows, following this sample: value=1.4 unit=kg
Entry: value=55 unit=kg
